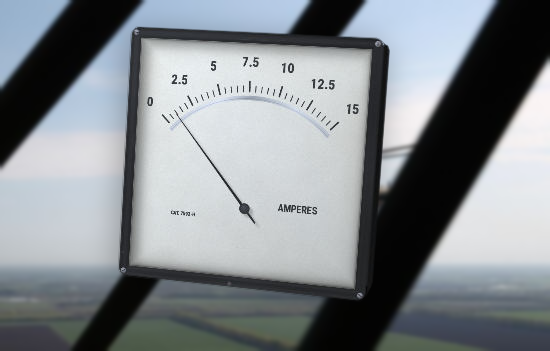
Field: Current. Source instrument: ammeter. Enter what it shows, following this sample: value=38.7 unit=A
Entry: value=1 unit=A
